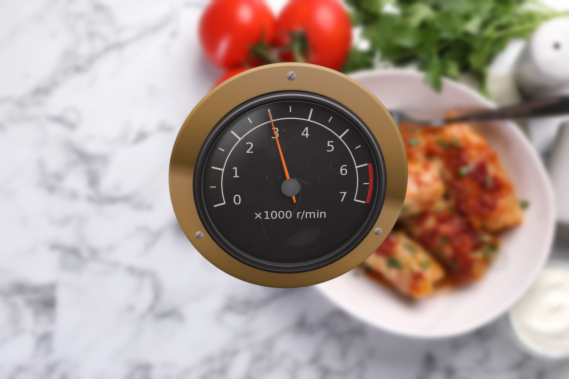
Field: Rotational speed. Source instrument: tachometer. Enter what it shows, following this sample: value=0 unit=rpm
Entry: value=3000 unit=rpm
